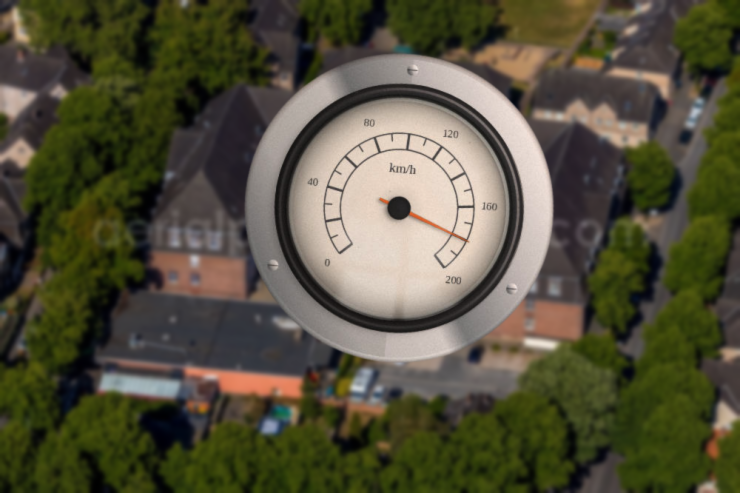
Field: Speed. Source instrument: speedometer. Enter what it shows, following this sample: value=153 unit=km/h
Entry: value=180 unit=km/h
